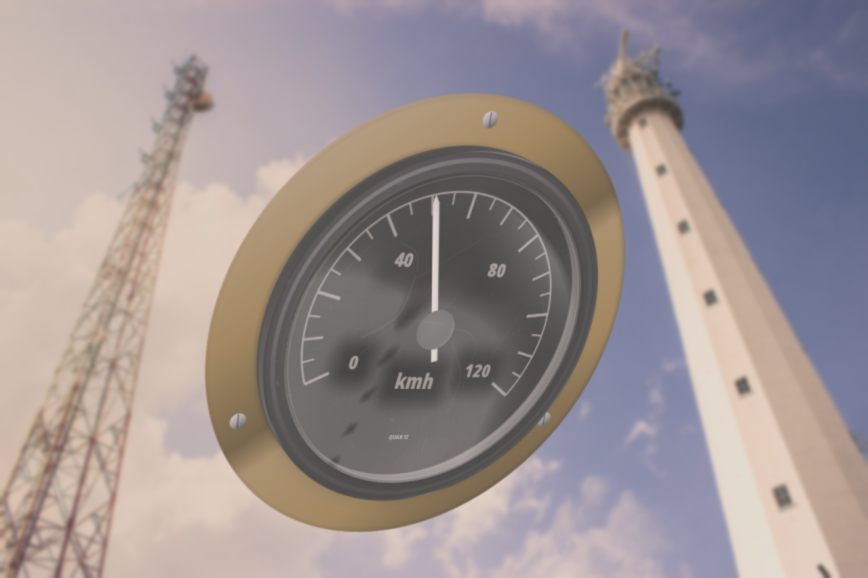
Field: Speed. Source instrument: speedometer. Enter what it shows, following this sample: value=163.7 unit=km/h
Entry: value=50 unit=km/h
